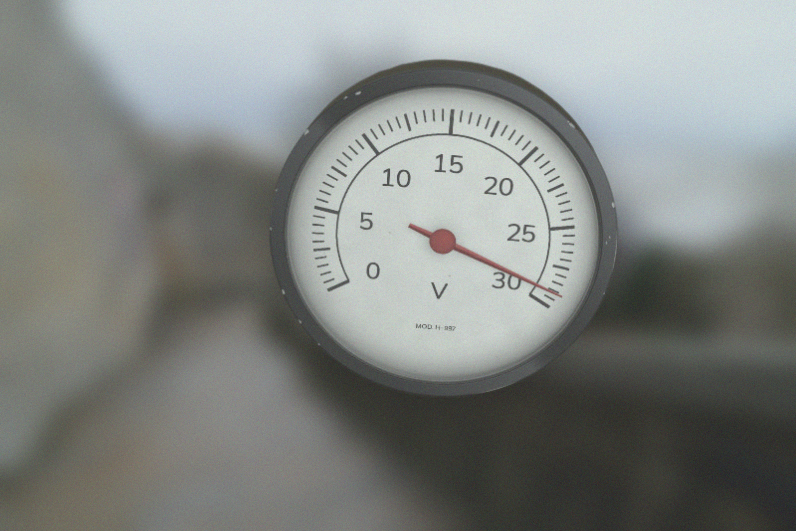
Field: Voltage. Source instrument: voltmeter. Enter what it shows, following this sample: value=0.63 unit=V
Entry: value=29 unit=V
